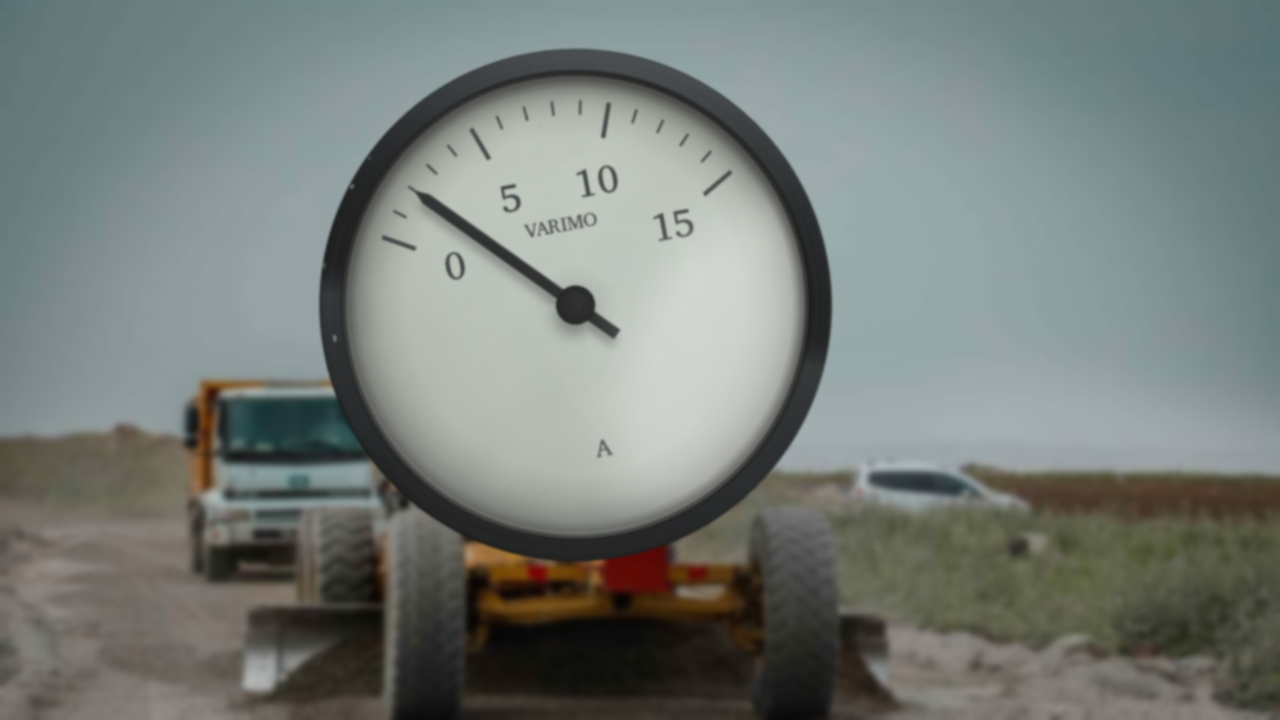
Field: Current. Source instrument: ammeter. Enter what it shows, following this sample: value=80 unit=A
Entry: value=2 unit=A
